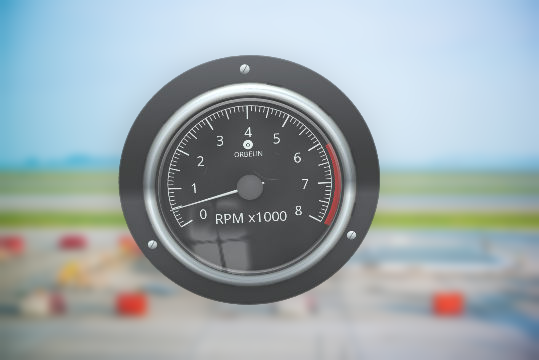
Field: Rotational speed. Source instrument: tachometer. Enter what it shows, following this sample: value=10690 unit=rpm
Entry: value=500 unit=rpm
